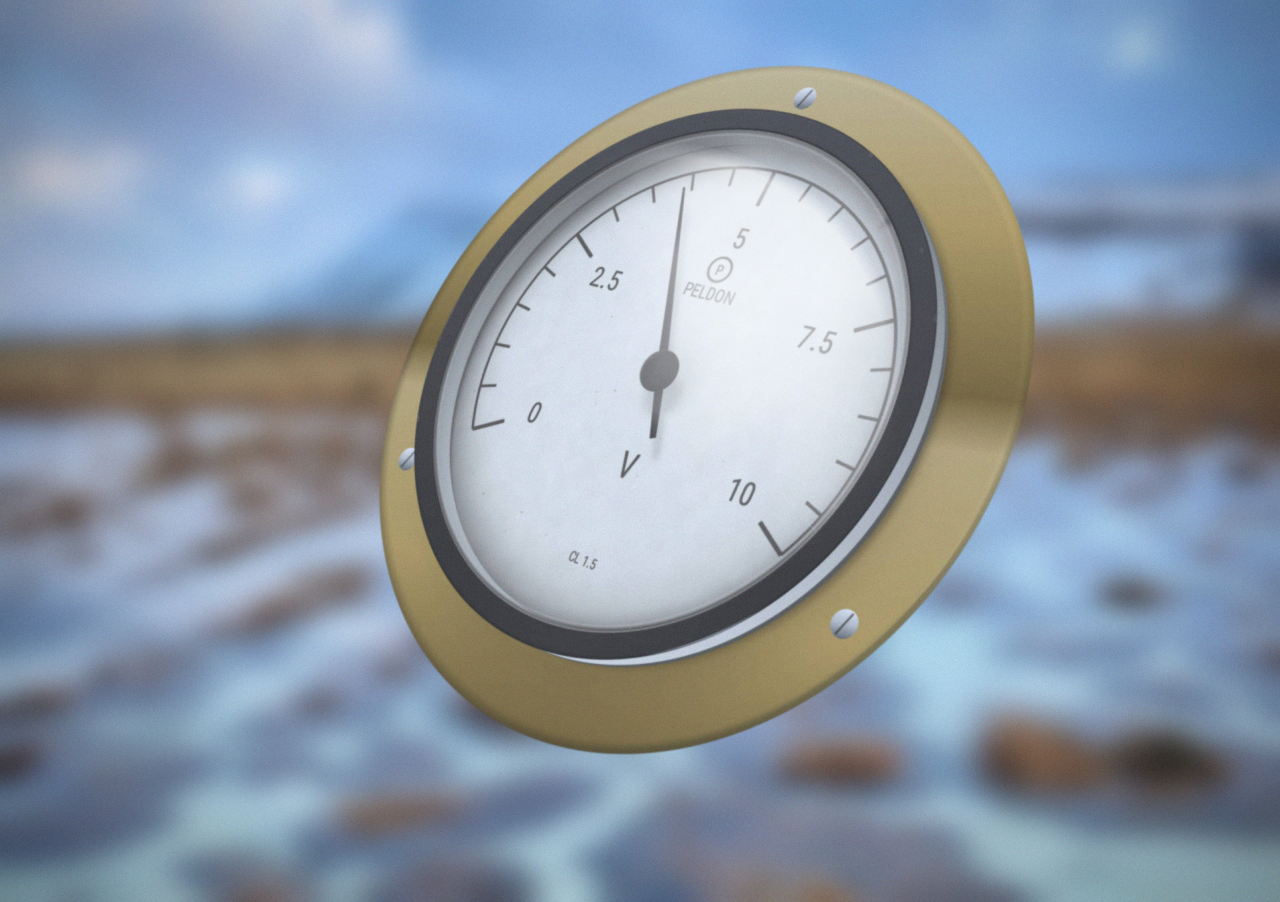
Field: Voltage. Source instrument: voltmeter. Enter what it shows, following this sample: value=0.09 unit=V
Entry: value=4 unit=V
